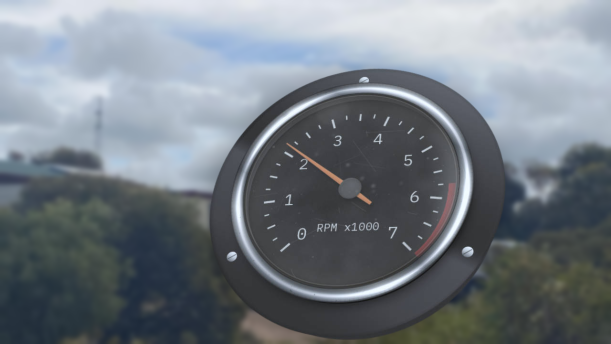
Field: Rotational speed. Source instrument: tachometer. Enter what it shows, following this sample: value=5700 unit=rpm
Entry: value=2125 unit=rpm
